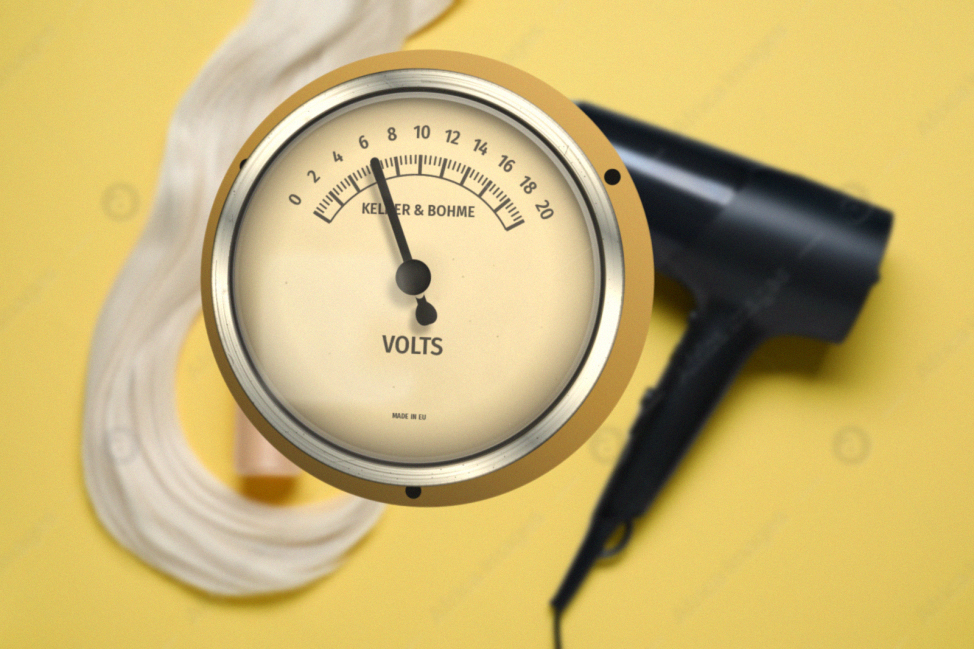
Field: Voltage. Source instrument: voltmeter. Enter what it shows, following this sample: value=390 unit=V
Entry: value=6.4 unit=V
